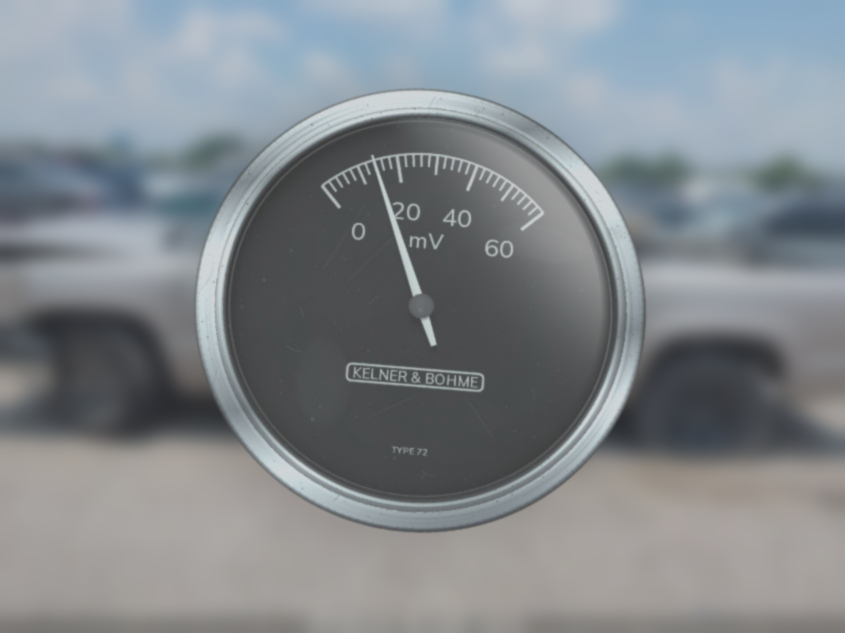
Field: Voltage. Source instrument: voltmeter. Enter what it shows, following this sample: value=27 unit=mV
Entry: value=14 unit=mV
